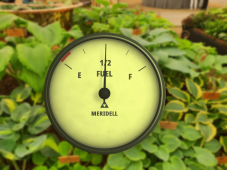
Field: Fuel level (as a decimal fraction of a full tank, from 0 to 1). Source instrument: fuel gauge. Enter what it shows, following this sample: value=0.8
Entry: value=0.5
